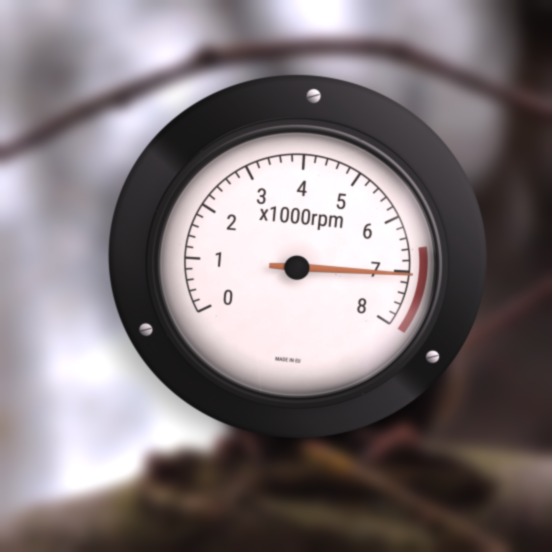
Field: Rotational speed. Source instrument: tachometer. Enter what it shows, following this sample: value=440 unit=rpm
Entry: value=7000 unit=rpm
